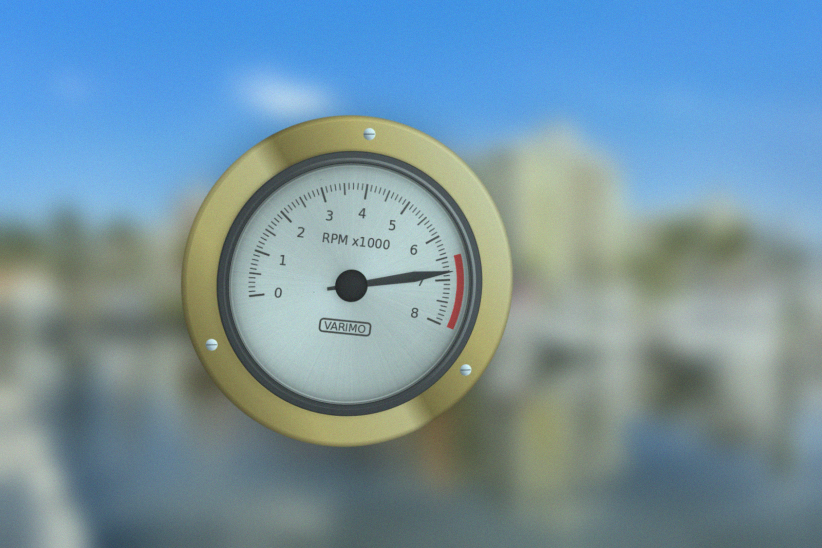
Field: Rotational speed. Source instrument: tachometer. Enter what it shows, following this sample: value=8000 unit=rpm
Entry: value=6800 unit=rpm
